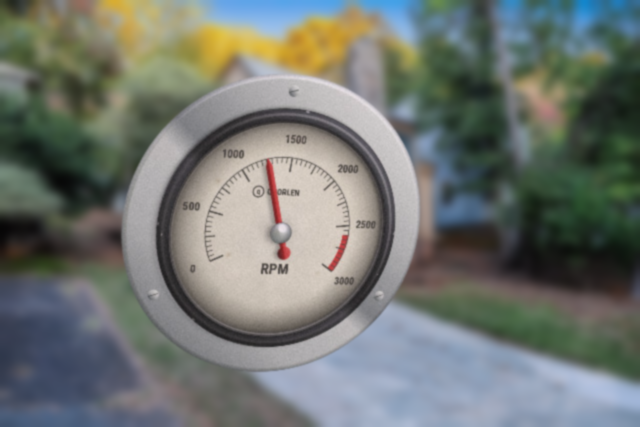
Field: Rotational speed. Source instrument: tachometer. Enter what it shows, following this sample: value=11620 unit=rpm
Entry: value=1250 unit=rpm
